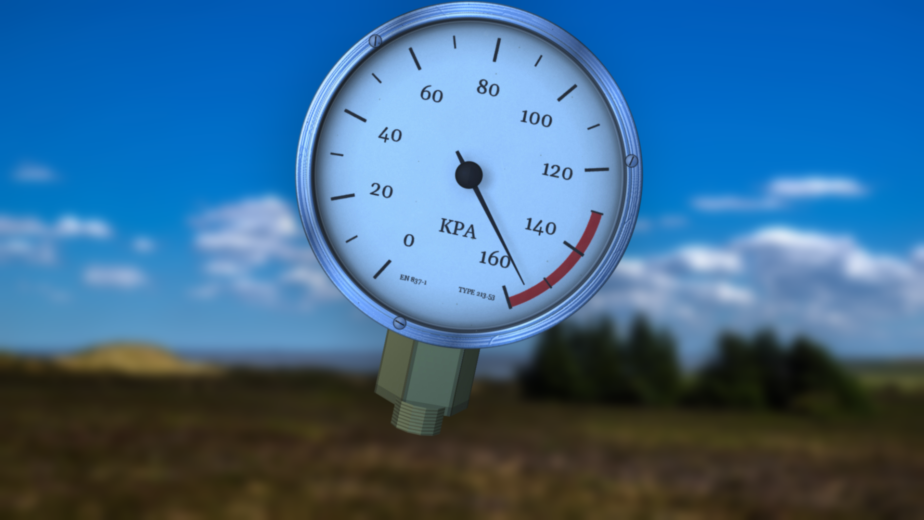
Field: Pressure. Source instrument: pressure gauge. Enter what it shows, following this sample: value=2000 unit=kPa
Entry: value=155 unit=kPa
